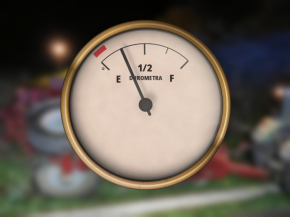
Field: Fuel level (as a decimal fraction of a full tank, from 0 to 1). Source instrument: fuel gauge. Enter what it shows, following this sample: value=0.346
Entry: value=0.25
